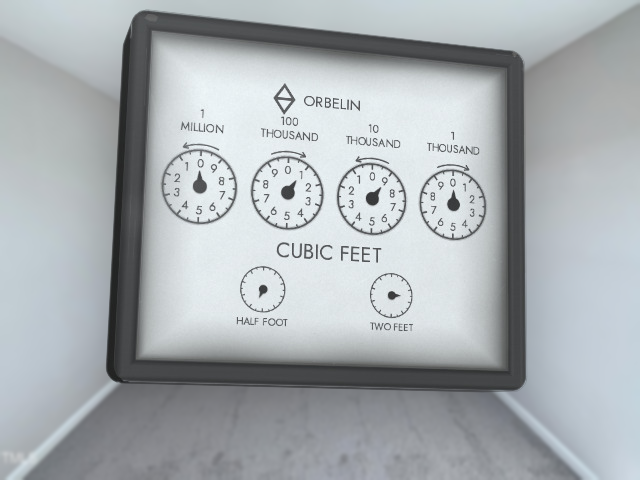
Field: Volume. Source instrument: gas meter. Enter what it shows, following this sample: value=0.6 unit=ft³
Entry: value=9000 unit=ft³
